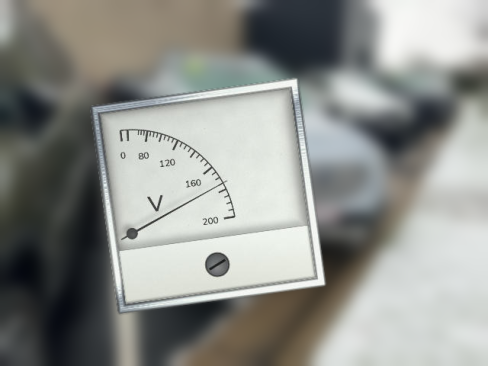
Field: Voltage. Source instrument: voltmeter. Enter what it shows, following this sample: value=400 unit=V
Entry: value=175 unit=V
